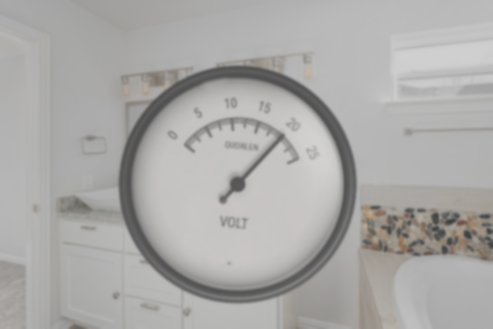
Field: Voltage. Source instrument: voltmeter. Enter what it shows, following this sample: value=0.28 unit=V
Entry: value=20 unit=V
